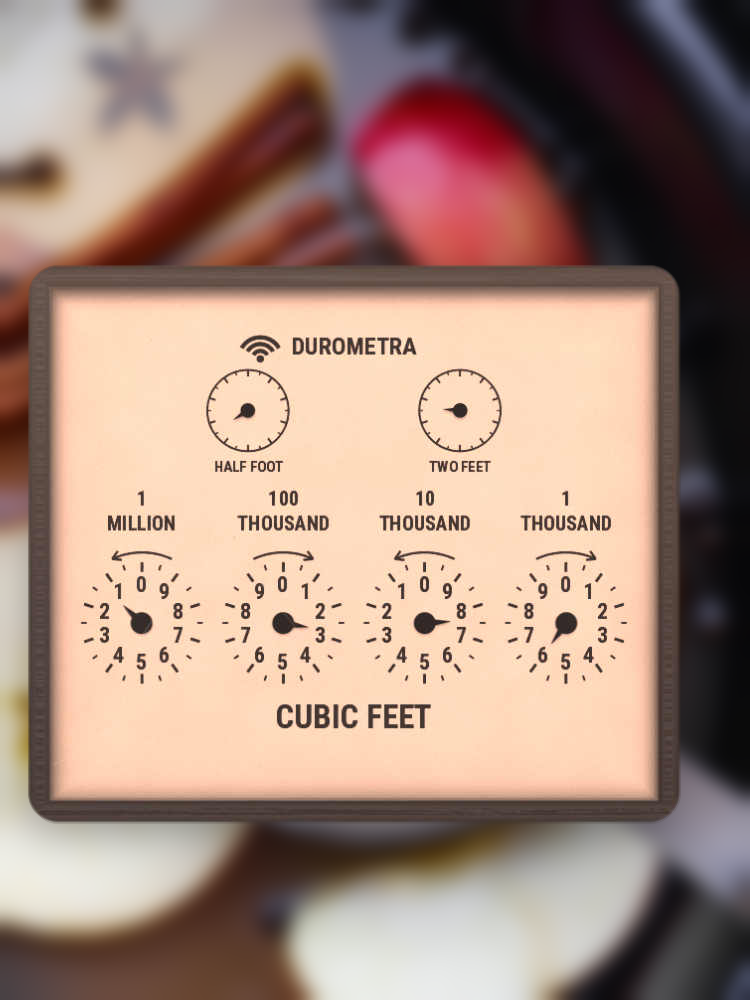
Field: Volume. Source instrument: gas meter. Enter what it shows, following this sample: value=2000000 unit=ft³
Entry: value=127600 unit=ft³
